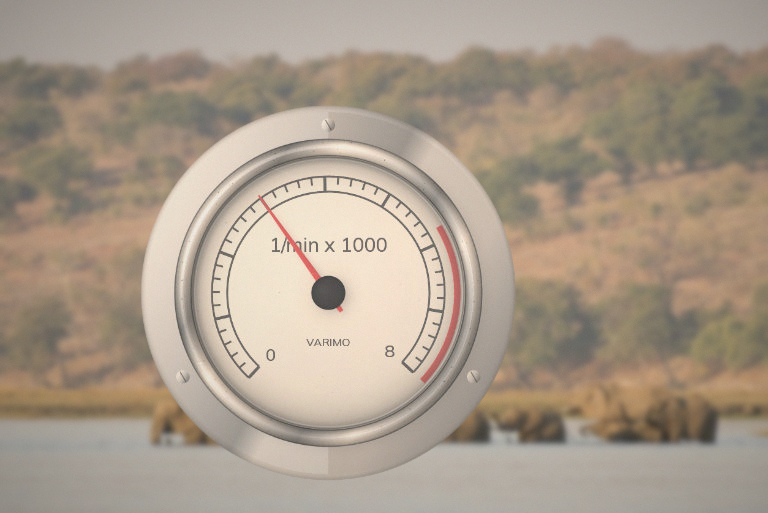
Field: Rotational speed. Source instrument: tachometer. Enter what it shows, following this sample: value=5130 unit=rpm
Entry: value=3000 unit=rpm
